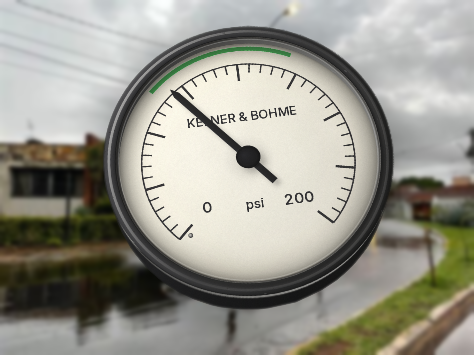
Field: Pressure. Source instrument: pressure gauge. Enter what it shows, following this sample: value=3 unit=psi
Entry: value=70 unit=psi
